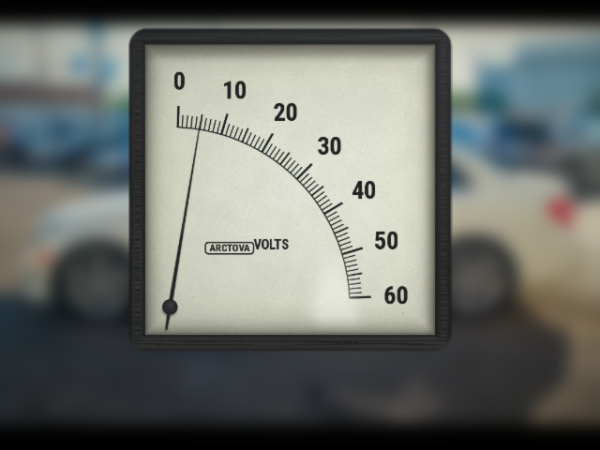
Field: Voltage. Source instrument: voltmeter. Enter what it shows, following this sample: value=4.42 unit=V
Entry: value=5 unit=V
